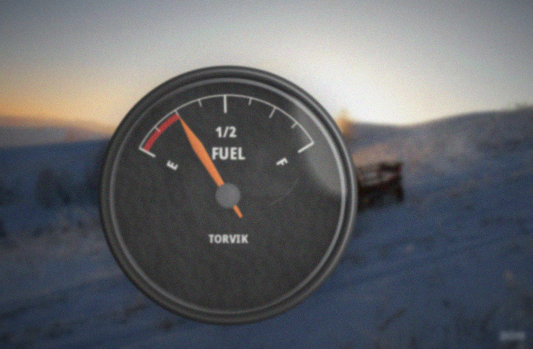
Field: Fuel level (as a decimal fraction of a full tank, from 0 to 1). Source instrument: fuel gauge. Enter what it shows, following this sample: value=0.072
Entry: value=0.25
